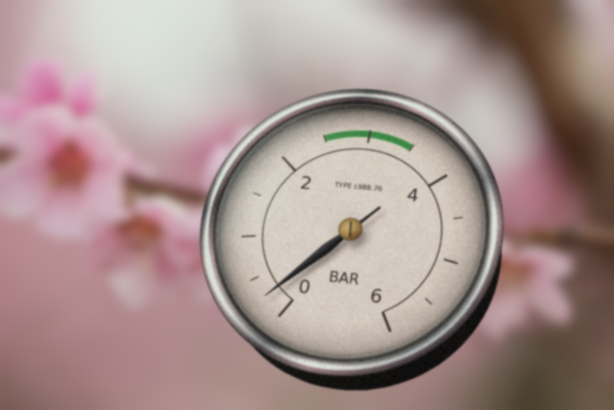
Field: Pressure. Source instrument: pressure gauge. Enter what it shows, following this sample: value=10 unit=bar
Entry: value=0.25 unit=bar
